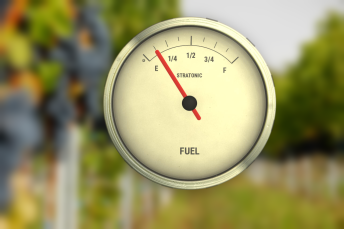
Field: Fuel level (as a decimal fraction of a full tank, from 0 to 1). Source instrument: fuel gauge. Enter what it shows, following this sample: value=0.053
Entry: value=0.125
